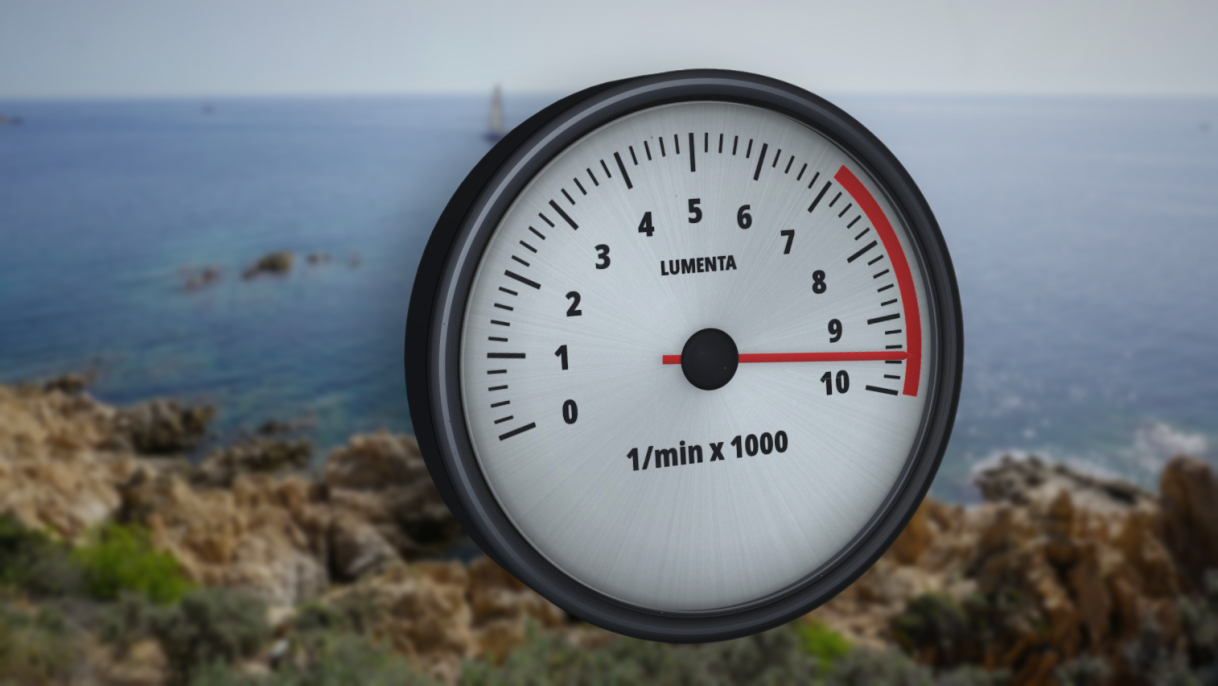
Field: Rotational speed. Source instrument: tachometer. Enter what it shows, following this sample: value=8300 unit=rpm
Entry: value=9500 unit=rpm
